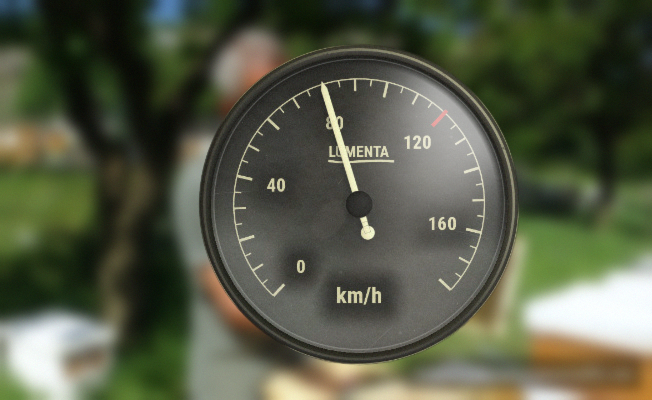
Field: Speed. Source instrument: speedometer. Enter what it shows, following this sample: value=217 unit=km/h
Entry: value=80 unit=km/h
